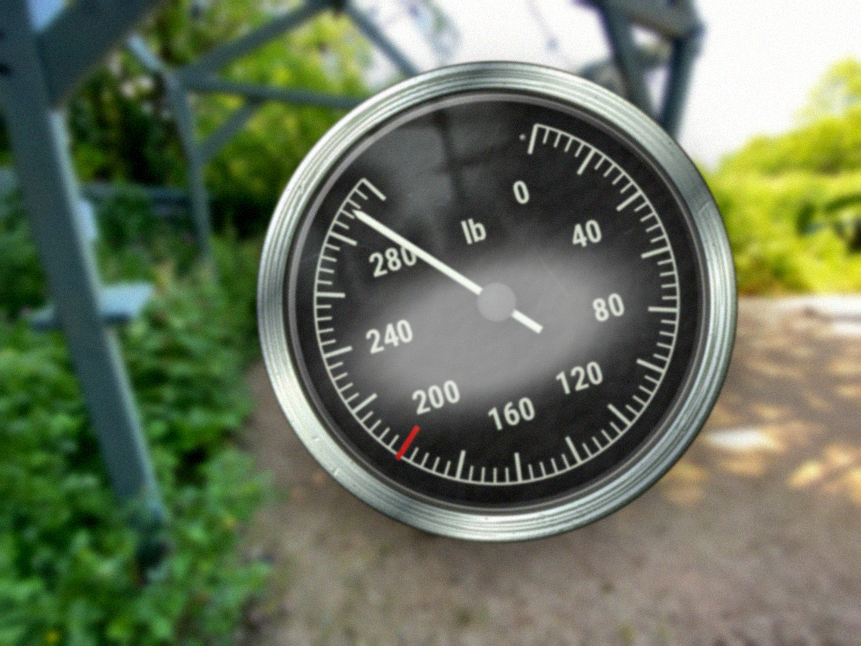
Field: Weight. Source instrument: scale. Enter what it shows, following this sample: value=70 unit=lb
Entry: value=290 unit=lb
